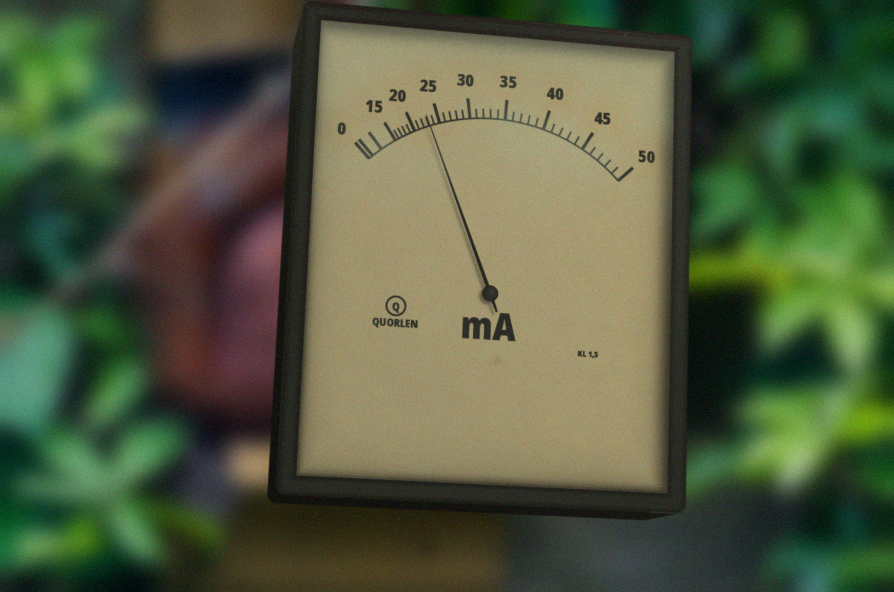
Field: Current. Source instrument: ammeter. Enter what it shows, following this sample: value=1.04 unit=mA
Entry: value=23 unit=mA
